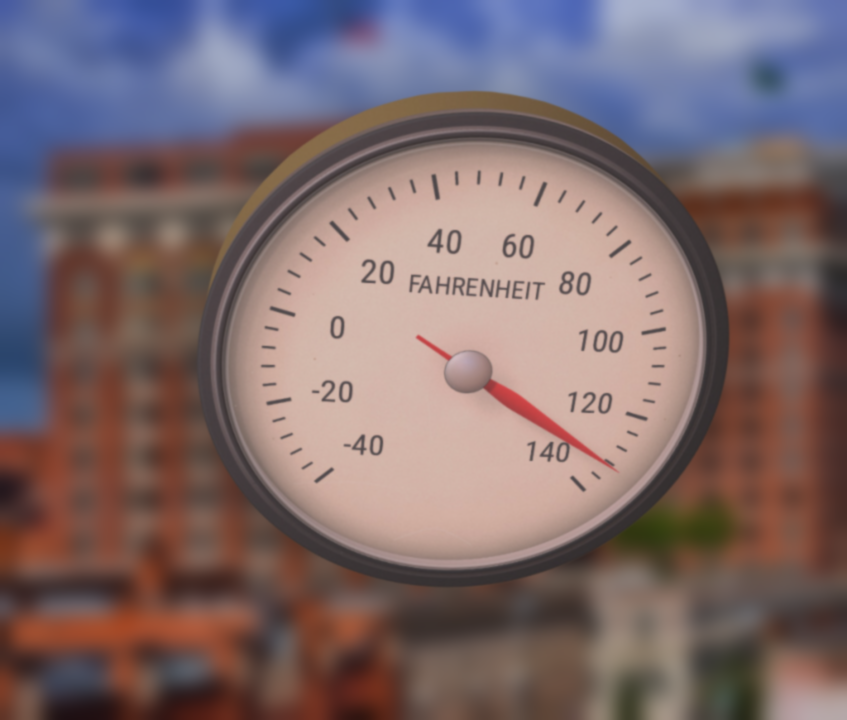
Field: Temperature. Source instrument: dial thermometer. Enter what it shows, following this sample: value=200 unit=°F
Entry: value=132 unit=°F
